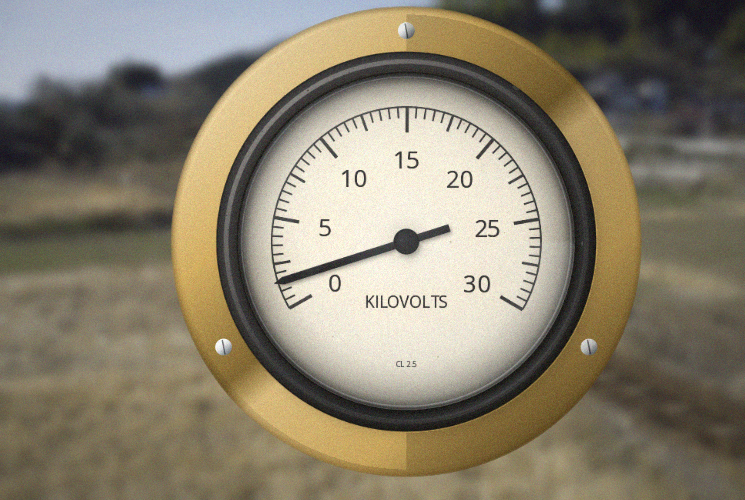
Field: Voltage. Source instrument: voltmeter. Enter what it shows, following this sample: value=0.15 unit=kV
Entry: value=1.5 unit=kV
